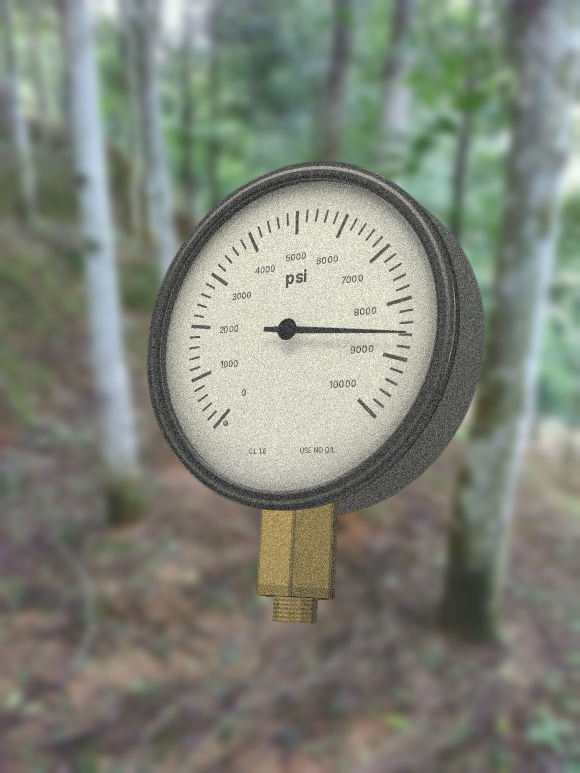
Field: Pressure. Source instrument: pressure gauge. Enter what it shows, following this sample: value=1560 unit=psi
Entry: value=8600 unit=psi
